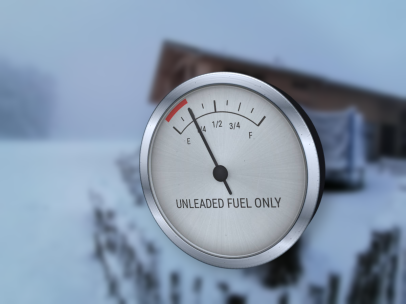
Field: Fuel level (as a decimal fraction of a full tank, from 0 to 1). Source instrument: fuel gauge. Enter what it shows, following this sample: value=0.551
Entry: value=0.25
